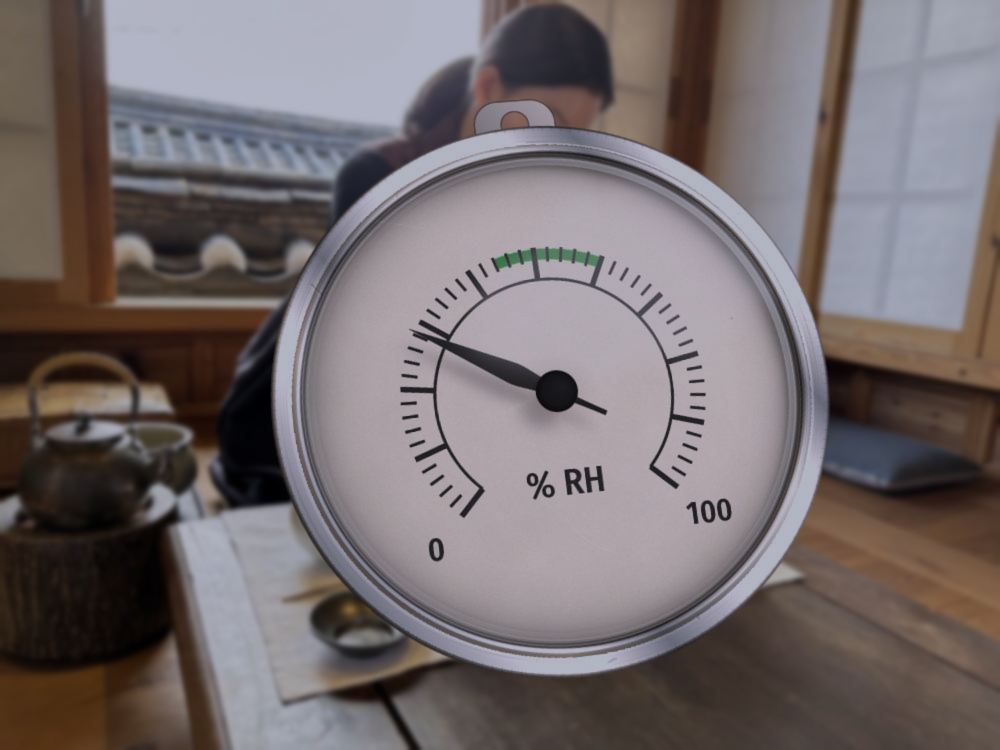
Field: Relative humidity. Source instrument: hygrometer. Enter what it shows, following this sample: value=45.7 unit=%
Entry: value=28 unit=%
